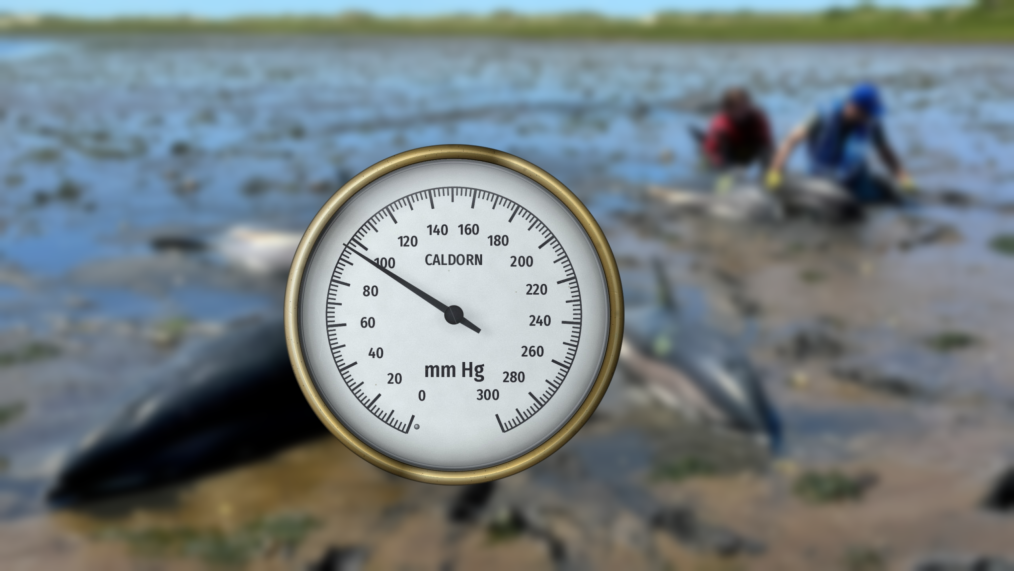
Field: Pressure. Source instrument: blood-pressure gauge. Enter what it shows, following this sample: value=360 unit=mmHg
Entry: value=96 unit=mmHg
